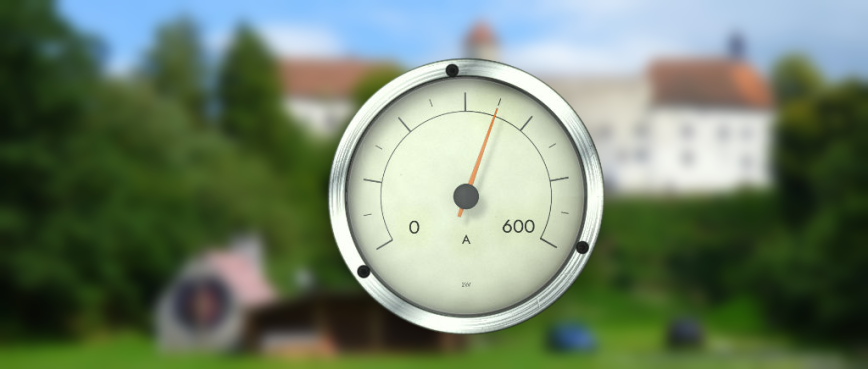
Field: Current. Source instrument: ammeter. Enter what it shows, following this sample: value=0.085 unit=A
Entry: value=350 unit=A
